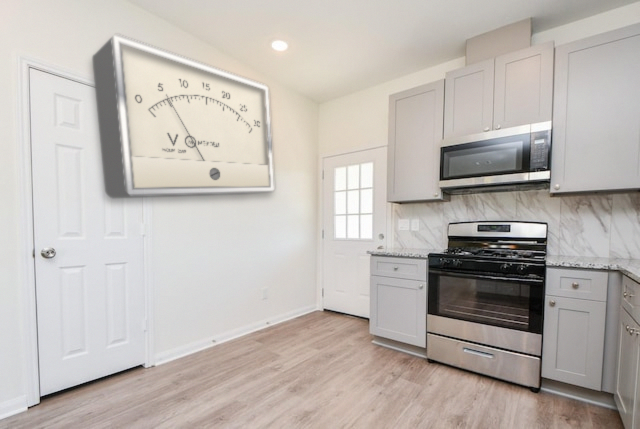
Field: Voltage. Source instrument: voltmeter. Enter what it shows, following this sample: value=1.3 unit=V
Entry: value=5 unit=V
